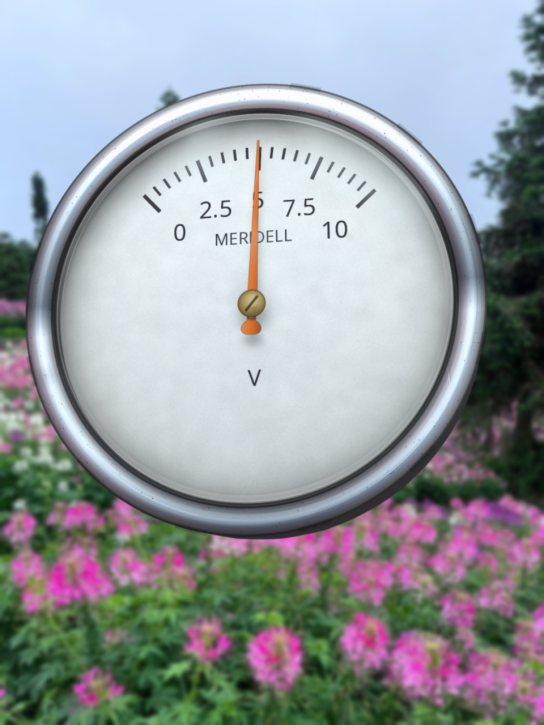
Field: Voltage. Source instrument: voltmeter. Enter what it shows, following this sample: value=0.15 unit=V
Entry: value=5 unit=V
